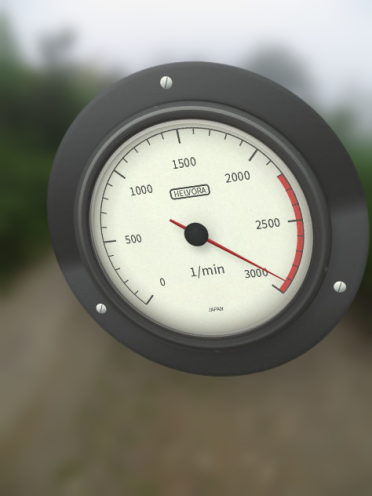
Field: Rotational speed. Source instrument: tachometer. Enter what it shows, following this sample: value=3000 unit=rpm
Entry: value=2900 unit=rpm
